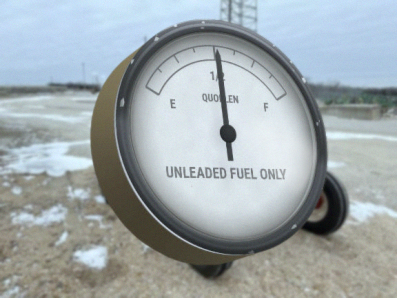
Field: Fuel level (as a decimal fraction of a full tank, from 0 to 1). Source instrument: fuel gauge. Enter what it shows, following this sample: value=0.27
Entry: value=0.5
